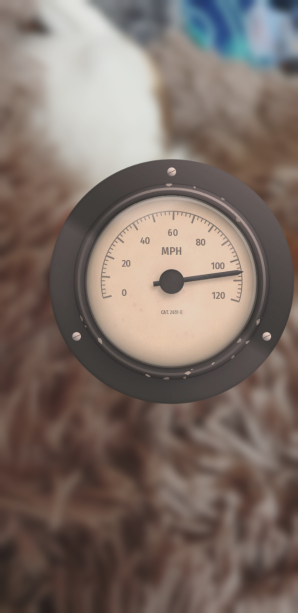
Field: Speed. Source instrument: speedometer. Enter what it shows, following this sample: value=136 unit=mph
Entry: value=106 unit=mph
